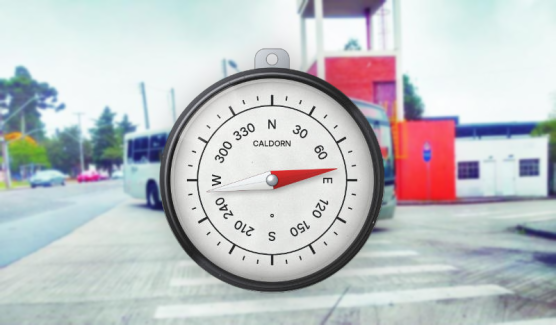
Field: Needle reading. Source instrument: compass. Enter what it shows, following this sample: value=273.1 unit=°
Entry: value=80 unit=°
